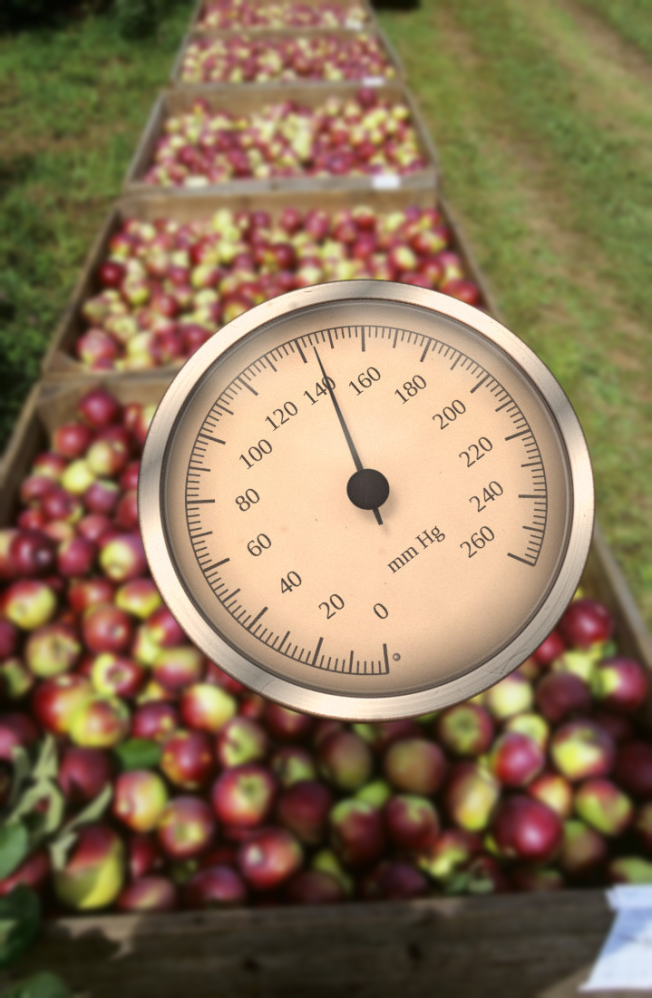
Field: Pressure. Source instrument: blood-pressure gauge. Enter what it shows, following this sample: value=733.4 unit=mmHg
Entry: value=144 unit=mmHg
